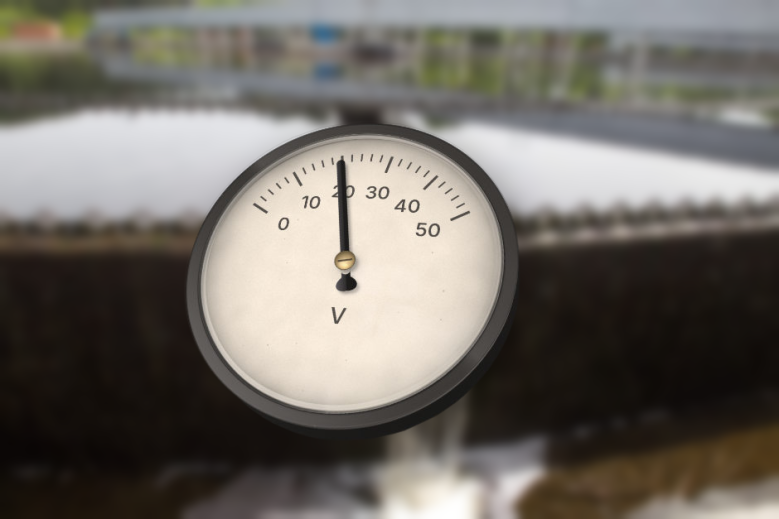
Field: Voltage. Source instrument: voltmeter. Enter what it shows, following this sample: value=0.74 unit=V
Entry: value=20 unit=V
